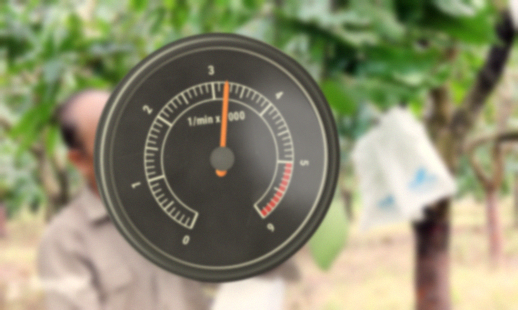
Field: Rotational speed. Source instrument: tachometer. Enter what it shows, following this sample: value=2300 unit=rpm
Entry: value=3200 unit=rpm
